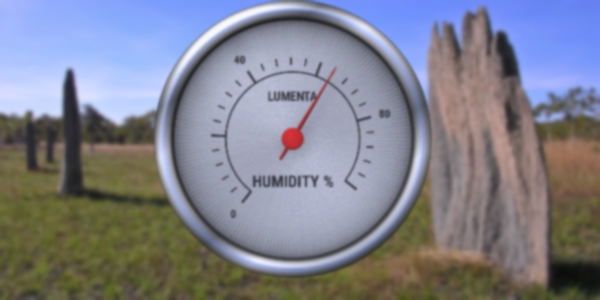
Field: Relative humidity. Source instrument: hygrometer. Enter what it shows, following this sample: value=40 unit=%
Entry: value=64 unit=%
